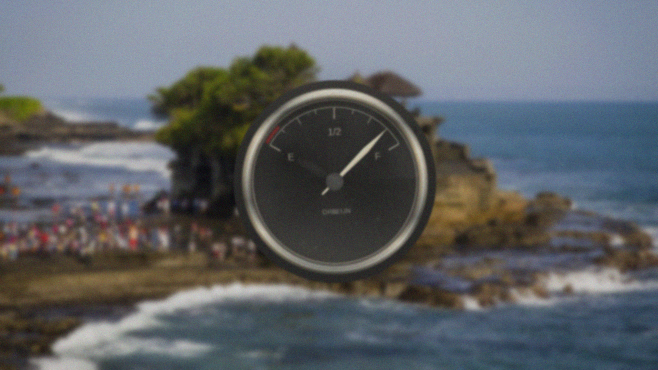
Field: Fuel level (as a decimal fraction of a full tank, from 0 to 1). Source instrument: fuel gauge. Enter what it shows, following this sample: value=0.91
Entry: value=0.875
